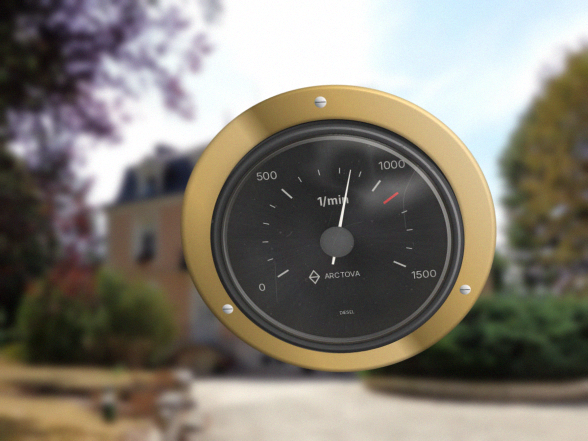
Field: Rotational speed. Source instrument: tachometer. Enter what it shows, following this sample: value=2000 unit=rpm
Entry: value=850 unit=rpm
